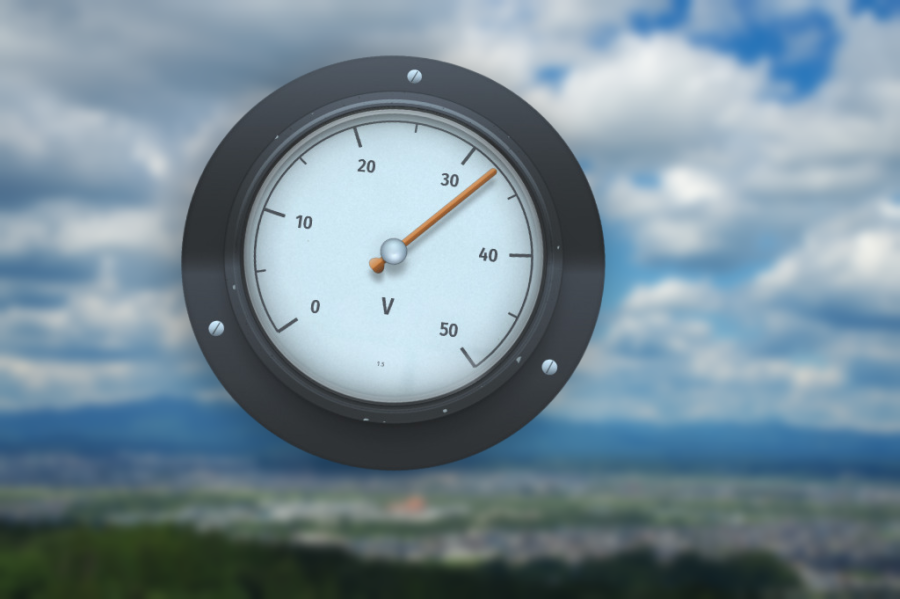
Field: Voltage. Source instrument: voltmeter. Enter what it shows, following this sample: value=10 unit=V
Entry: value=32.5 unit=V
